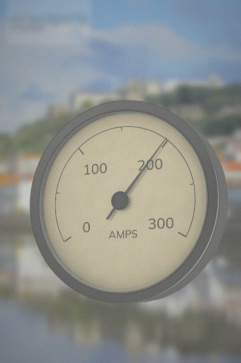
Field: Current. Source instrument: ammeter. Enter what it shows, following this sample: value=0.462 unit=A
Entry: value=200 unit=A
